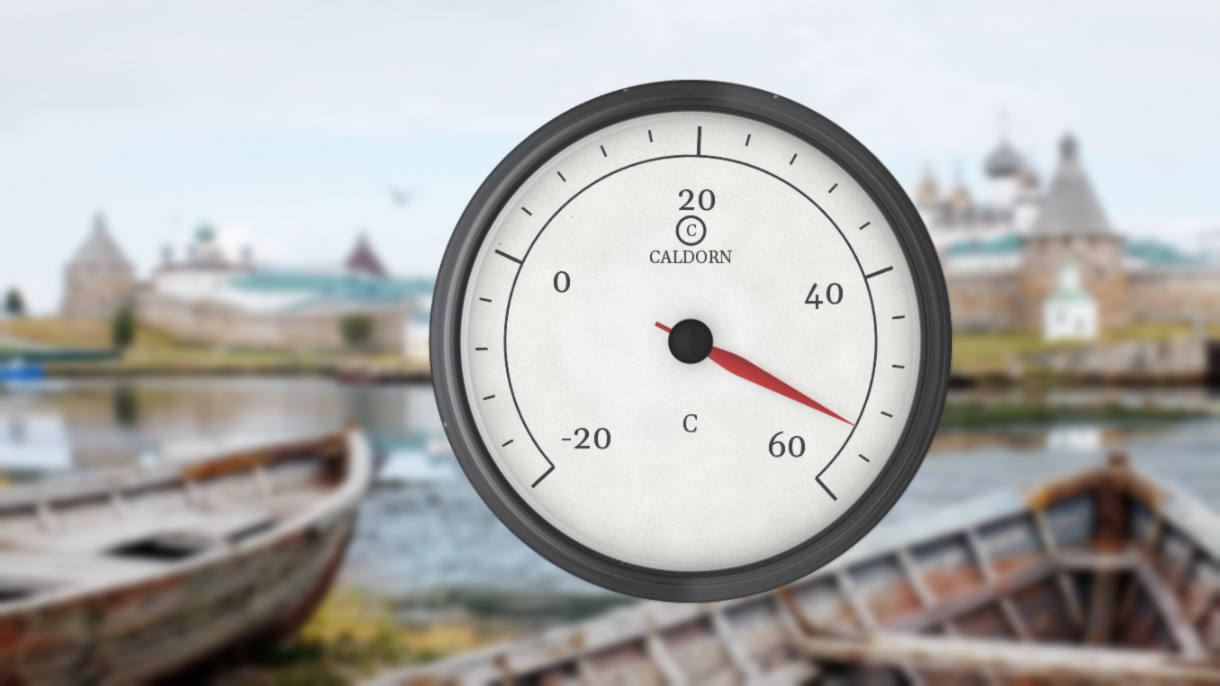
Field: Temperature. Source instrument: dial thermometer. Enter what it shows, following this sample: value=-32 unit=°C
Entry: value=54 unit=°C
